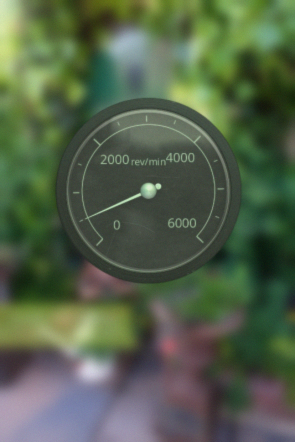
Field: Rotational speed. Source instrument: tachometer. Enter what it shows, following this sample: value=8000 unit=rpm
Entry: value=500 unit=rpm
